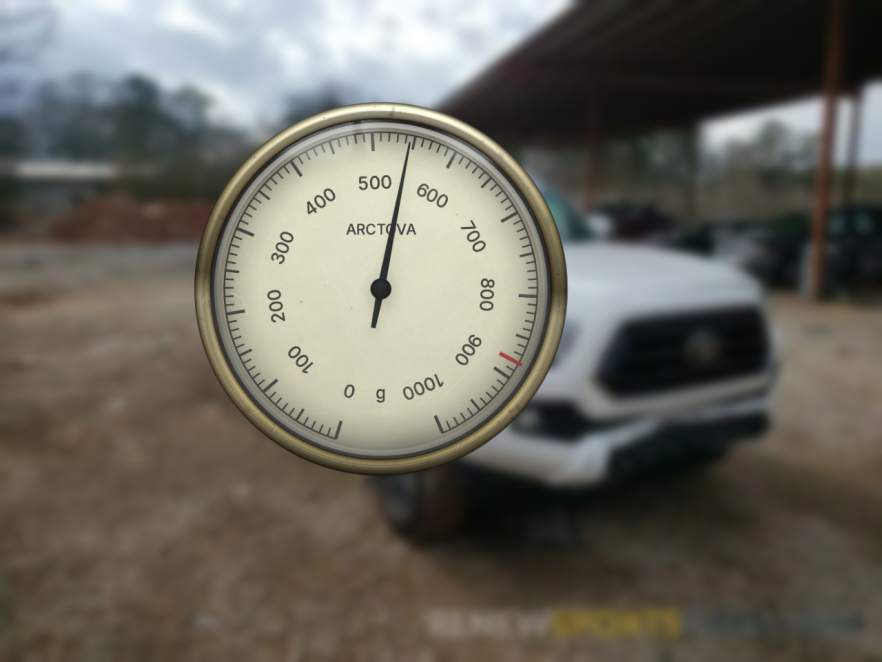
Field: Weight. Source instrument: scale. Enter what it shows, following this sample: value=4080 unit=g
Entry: value=545 unit=g
